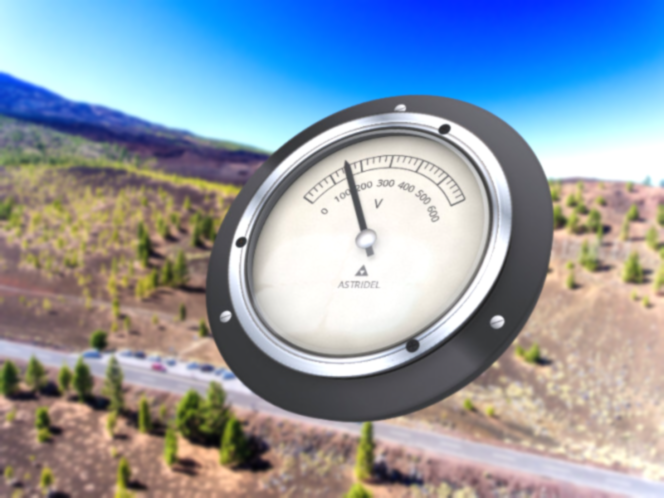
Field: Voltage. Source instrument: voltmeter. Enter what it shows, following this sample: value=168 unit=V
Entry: value=160 unit=V
